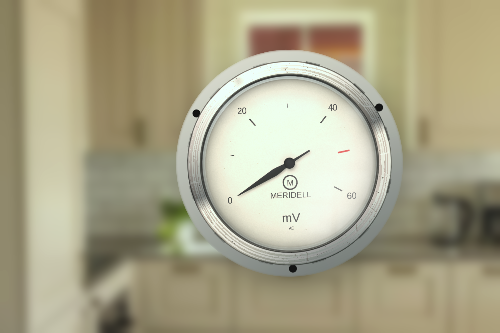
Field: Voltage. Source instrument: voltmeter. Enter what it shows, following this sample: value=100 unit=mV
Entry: value=0 unit=mV
